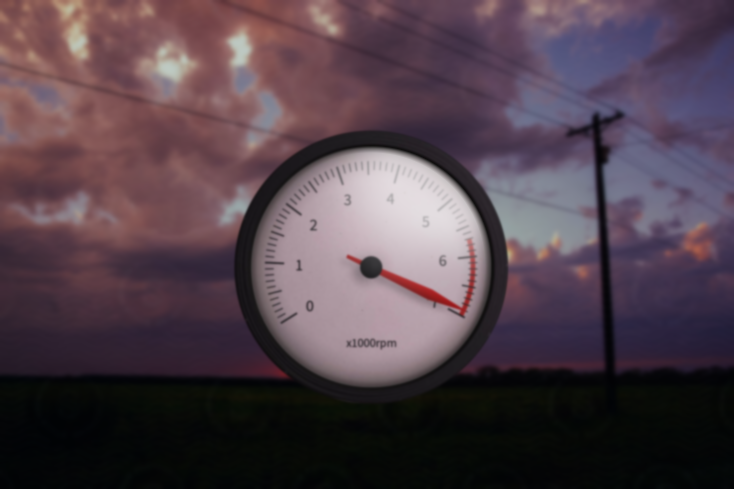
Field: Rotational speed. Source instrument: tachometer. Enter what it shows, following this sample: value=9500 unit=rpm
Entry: value=6900 unit=rpm
